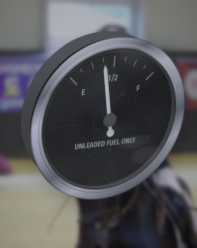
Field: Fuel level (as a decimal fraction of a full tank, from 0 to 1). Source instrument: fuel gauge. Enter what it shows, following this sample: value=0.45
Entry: value=0.375
